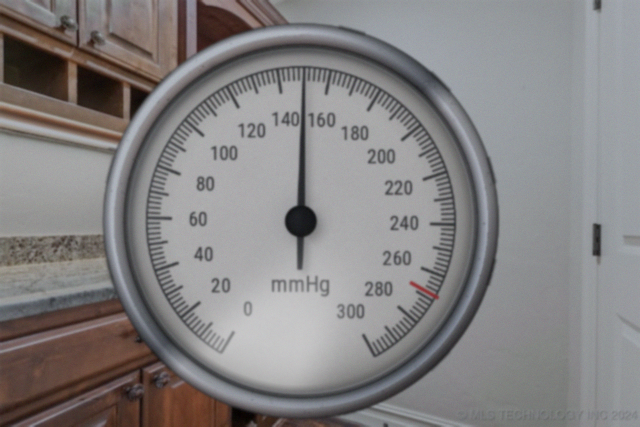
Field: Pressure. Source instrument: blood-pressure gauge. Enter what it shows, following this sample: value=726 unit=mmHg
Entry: value=150 unit=mmHg
